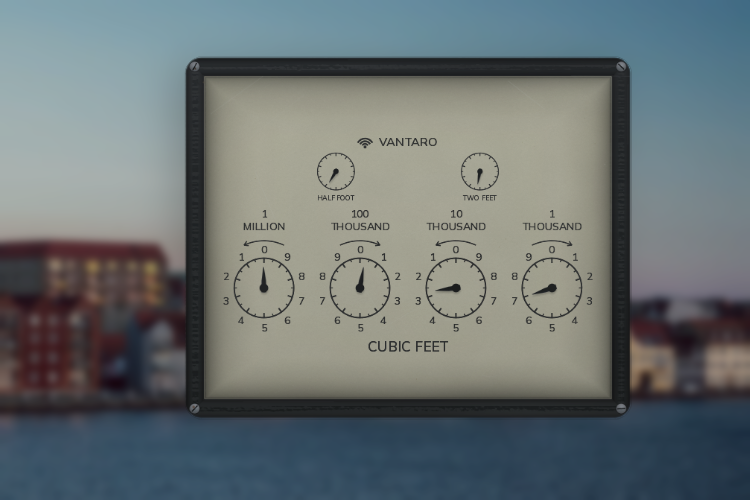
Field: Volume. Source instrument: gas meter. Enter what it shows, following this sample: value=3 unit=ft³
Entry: value=2700 unit=ft³
